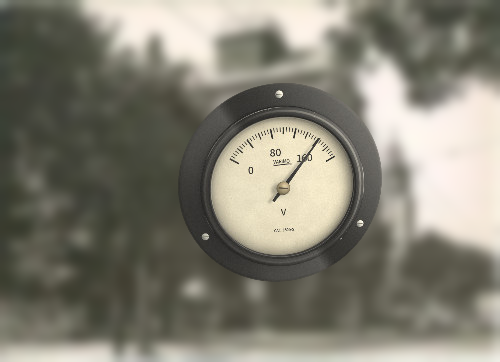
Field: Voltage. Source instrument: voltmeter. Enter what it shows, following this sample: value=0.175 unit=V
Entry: value=160 unit=V
